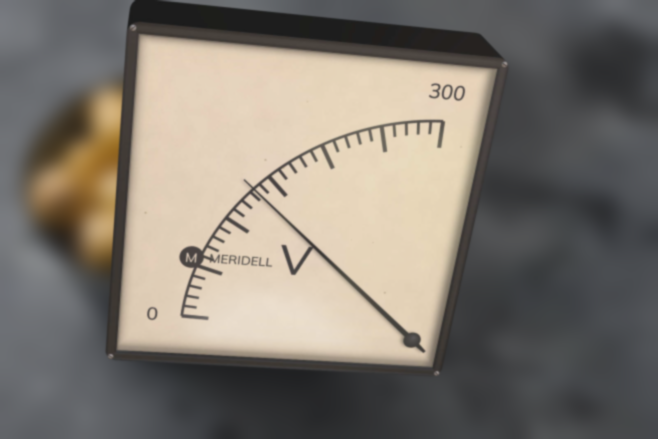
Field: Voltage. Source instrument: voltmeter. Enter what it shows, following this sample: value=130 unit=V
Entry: value=135 unit=V
